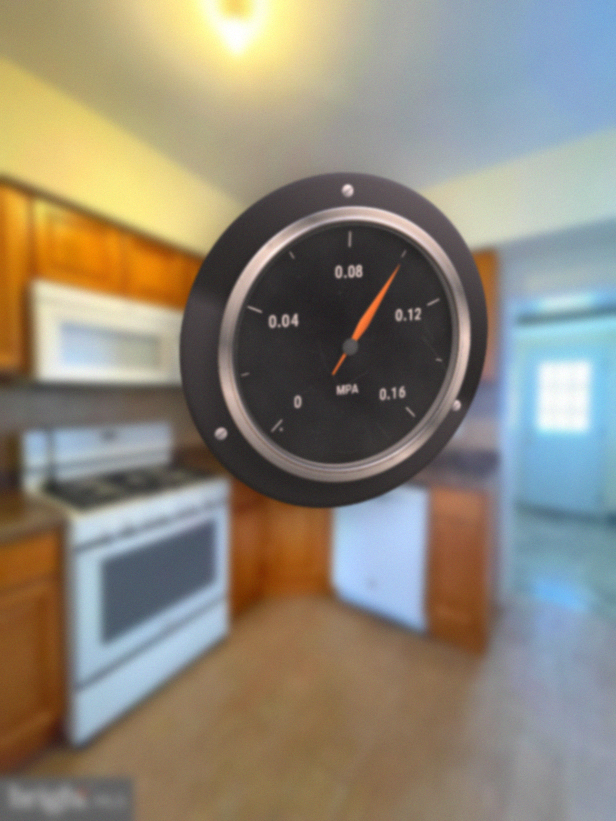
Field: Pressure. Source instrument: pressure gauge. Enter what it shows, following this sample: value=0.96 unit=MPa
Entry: value=0.1 unit=MPa
